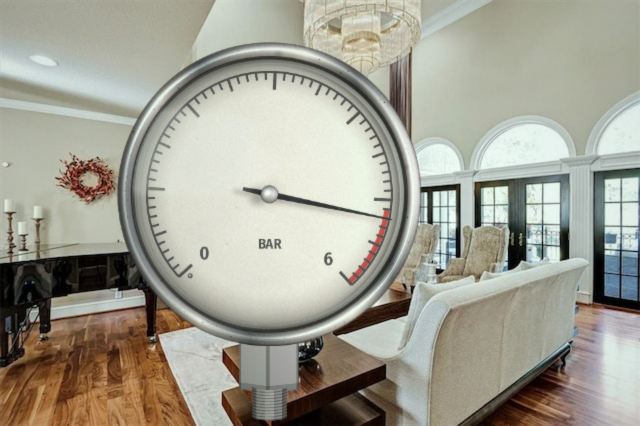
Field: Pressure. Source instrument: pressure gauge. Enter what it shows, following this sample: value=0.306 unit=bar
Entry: value=5.2 unit=bar
